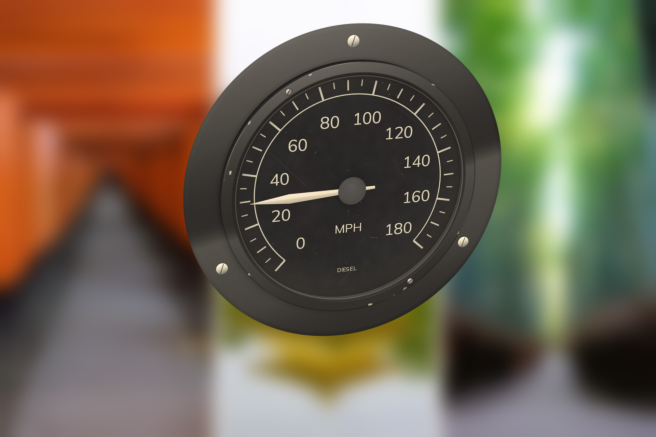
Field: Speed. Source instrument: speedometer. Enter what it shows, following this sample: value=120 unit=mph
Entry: value=30 unit=mph
